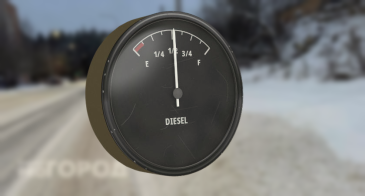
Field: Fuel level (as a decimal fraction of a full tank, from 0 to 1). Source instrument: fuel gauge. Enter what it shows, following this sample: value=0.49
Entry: value=0.5
